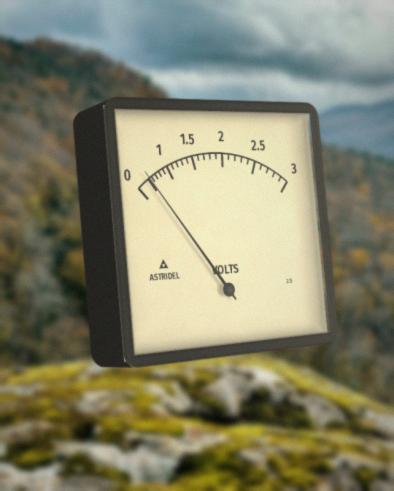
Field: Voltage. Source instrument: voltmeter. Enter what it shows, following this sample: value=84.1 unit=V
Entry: value=0.5 unit=V
